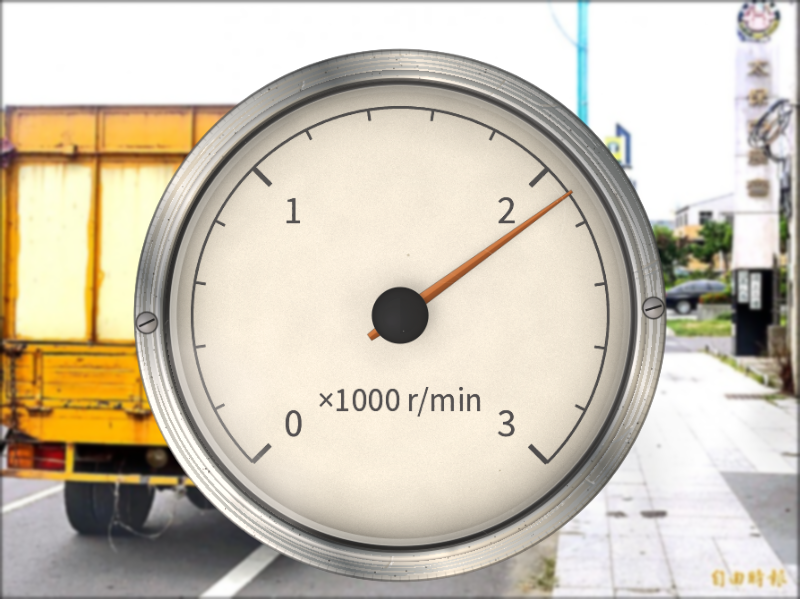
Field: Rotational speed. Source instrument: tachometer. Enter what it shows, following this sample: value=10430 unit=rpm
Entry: value=2100 unit=rpm
